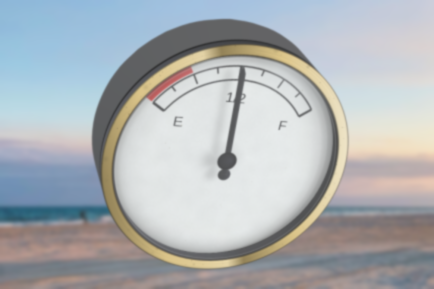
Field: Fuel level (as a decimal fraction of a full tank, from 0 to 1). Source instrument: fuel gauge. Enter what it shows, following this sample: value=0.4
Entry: value=0.5
